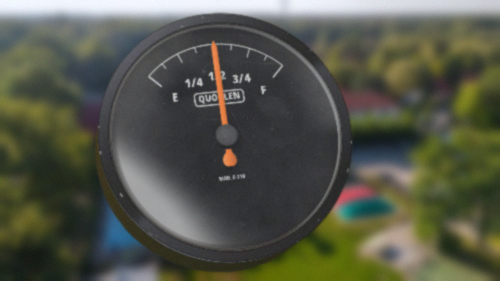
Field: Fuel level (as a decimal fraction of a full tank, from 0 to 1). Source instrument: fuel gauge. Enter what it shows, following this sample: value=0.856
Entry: value=0.5
